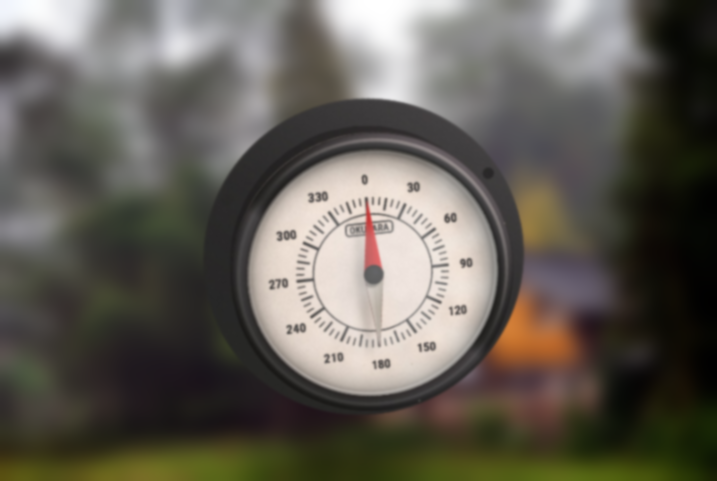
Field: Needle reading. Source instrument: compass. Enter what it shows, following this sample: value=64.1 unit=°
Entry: value=0 unit=°
